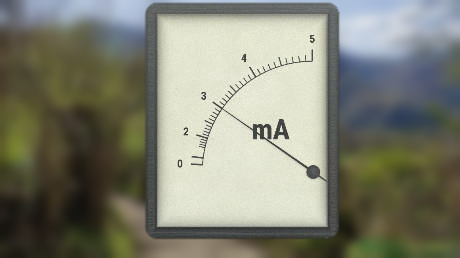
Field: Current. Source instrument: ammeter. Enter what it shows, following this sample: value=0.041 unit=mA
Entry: value=3 unit=mA
